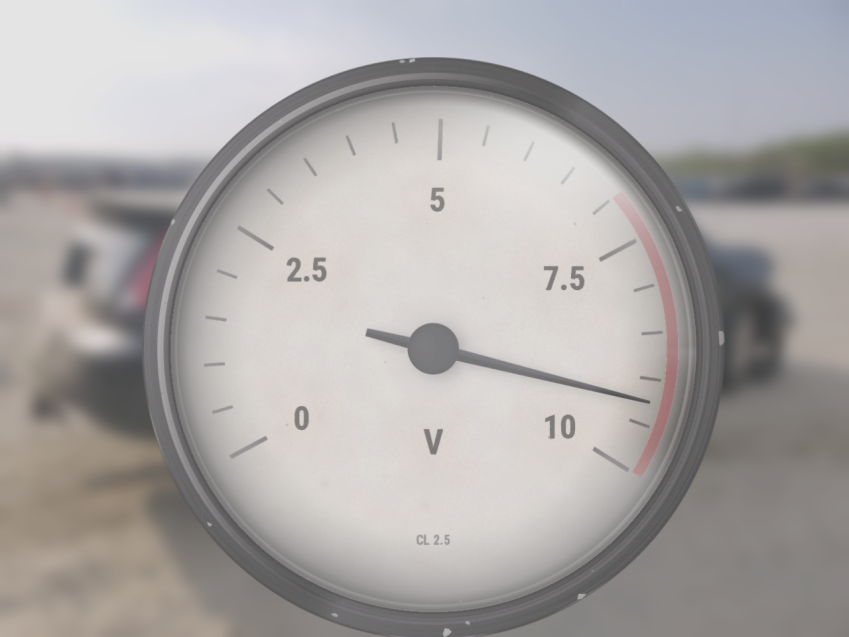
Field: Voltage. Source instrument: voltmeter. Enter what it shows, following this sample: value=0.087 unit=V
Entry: value=9.25 unit=V
